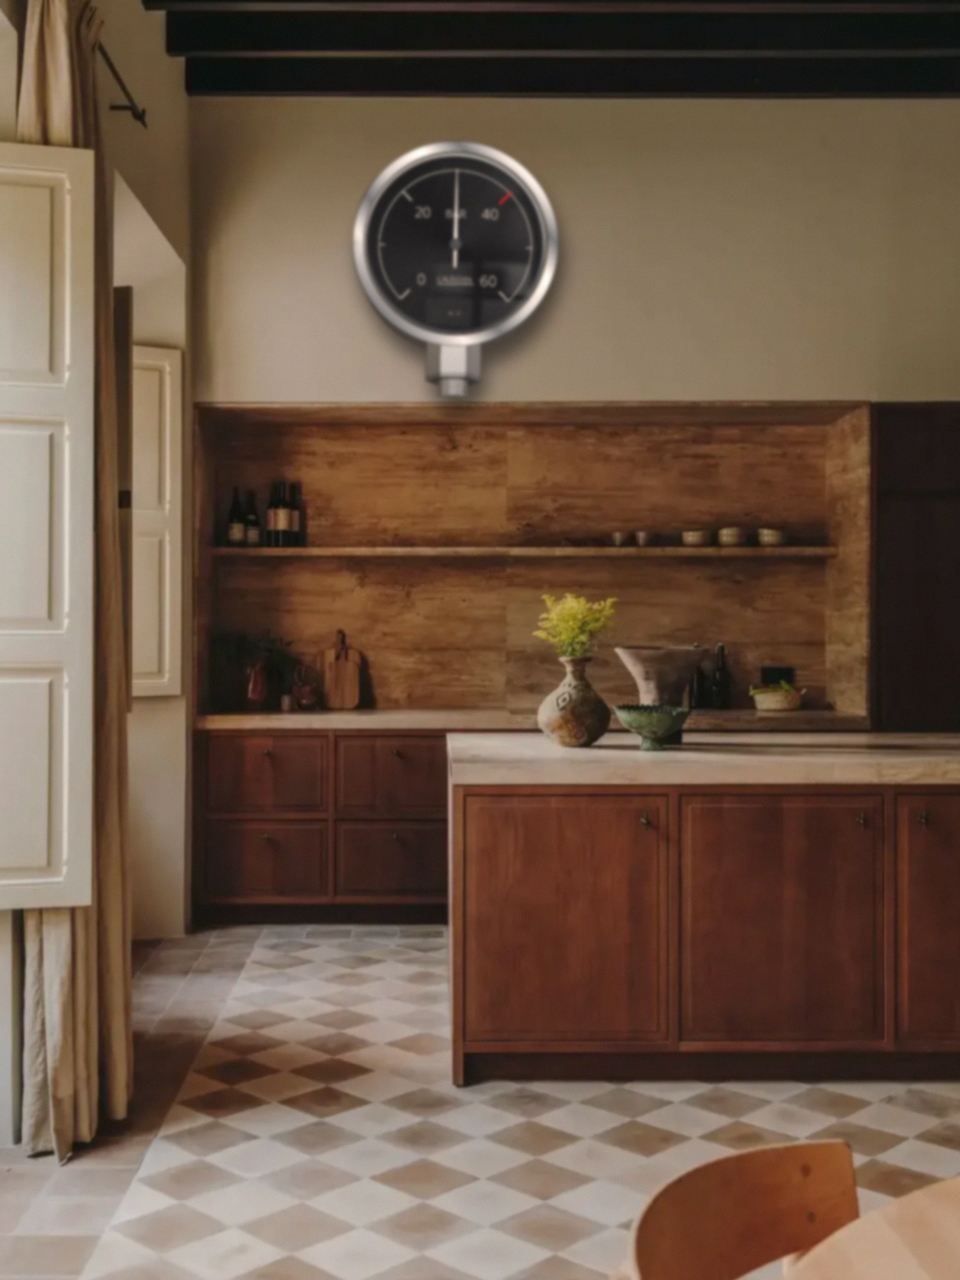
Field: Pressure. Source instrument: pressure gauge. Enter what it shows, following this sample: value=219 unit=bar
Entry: value=30 unit=bar
